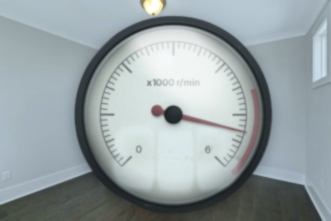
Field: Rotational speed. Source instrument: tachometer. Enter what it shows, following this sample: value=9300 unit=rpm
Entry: value=5300 unit=rpm
